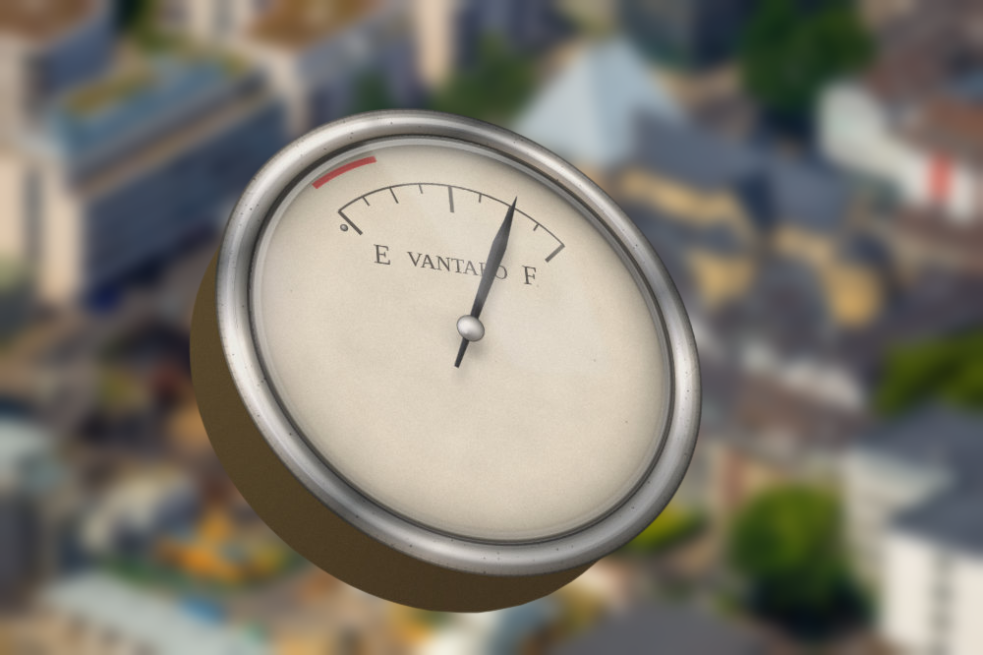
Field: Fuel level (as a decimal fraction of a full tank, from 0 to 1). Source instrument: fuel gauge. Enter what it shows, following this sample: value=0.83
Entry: value=0.75
